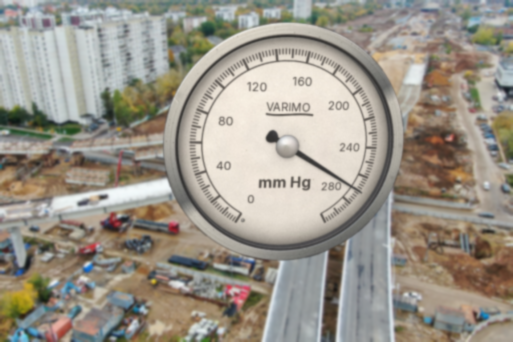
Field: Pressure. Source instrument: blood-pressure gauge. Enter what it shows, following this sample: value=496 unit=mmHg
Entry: value=270 unit=mmHg
